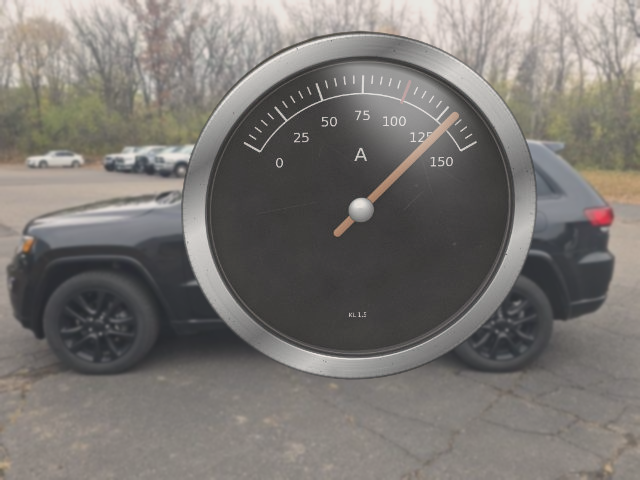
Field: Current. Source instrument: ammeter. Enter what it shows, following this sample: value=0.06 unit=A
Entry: value=130 unit=A
